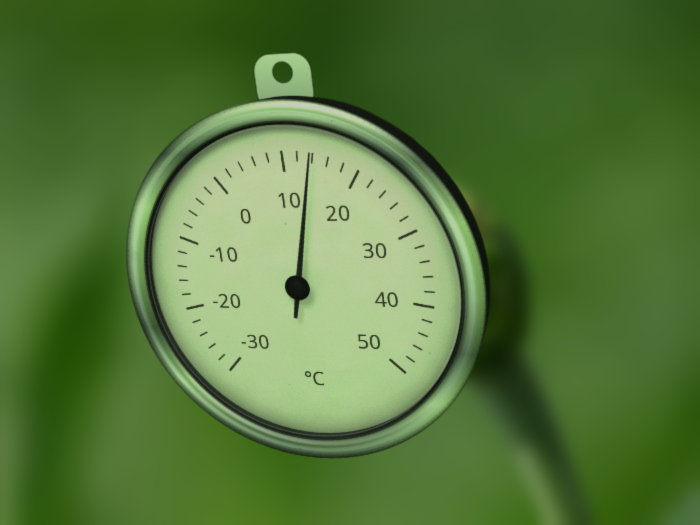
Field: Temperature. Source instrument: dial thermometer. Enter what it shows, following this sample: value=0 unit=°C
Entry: value=14 unit=°C
